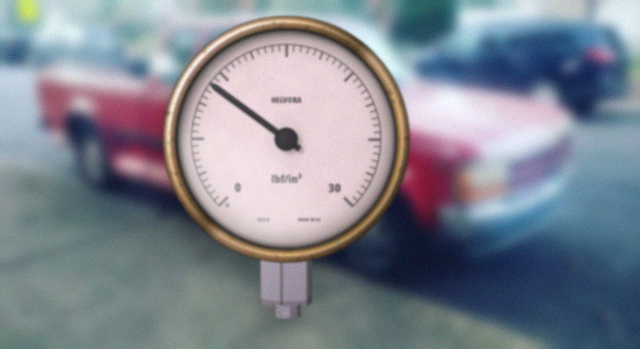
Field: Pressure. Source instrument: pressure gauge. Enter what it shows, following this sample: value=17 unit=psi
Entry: value=9 unit=psi
